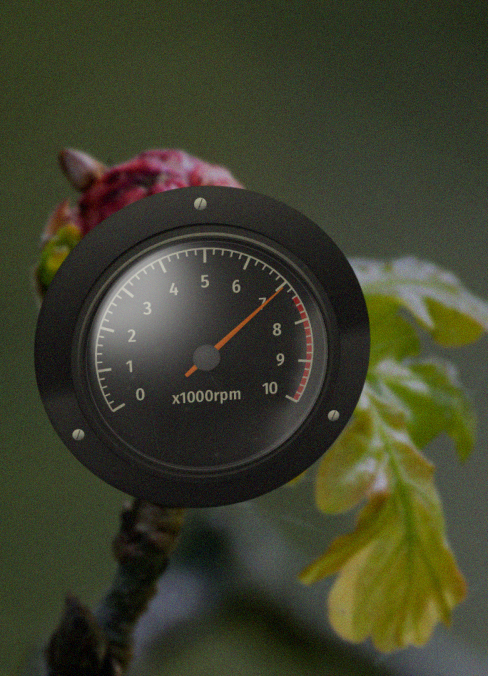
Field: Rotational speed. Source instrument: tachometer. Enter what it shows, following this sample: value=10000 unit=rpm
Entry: value=7000 unit=rpm
